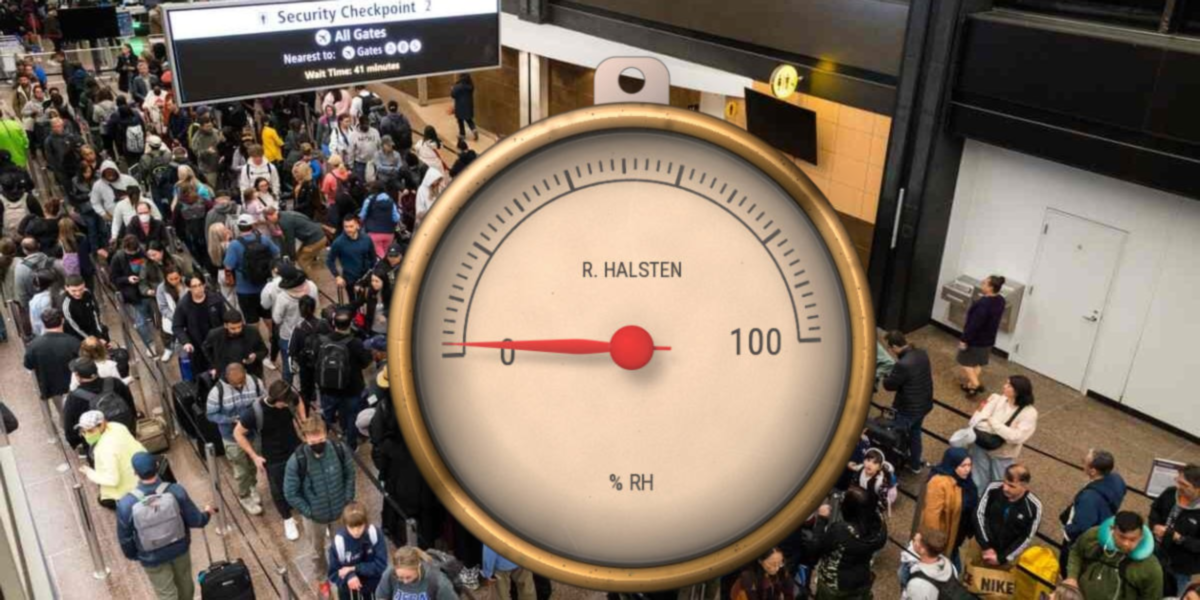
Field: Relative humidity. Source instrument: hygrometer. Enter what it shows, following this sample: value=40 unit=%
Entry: value=2 unit=%
